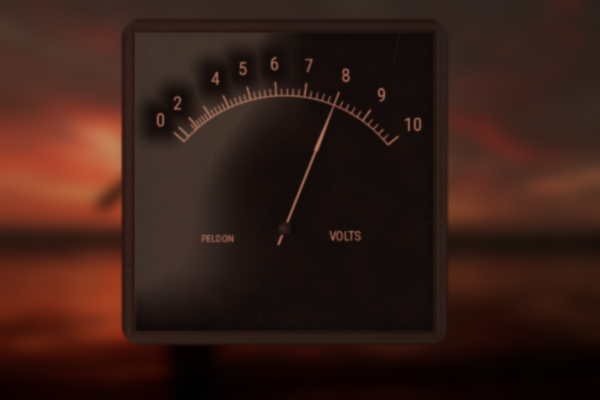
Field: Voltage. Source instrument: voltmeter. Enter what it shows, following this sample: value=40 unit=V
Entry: value=8 unit=V
